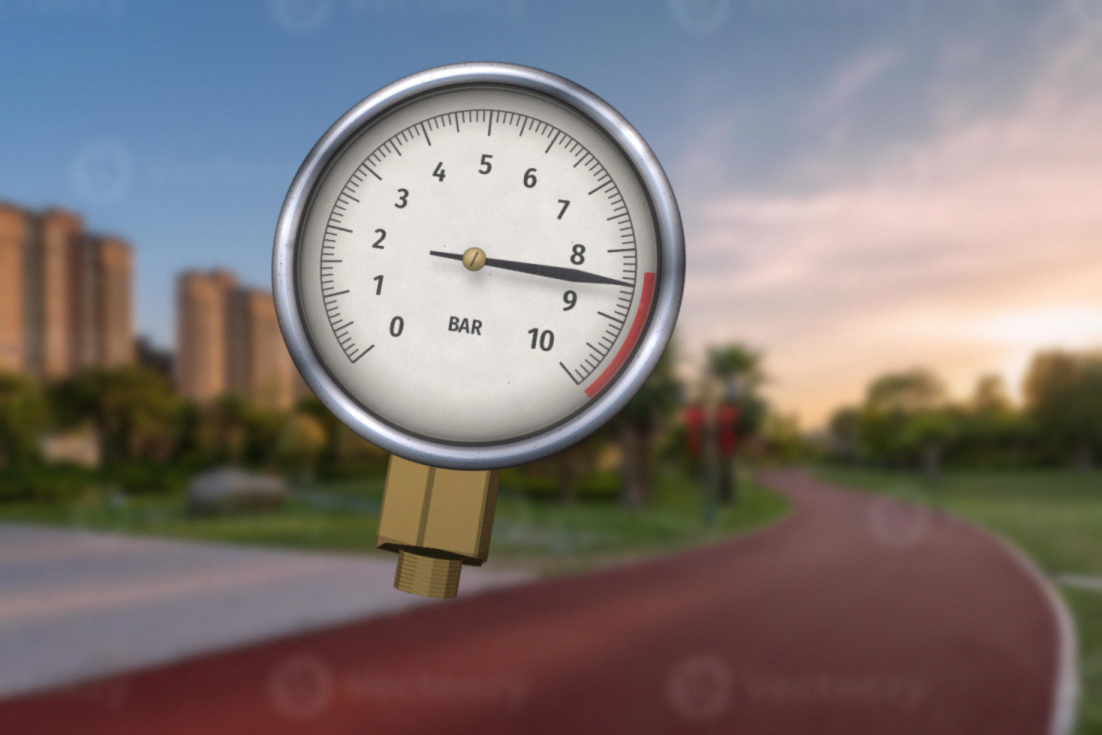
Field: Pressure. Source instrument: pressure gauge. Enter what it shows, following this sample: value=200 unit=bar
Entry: value=8.5 unit=bar
